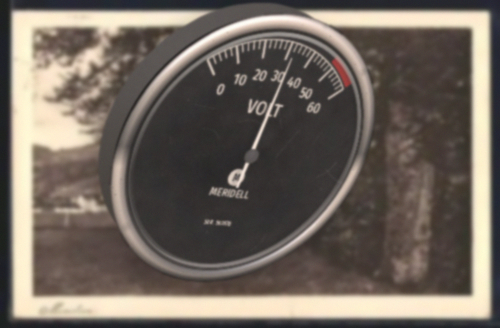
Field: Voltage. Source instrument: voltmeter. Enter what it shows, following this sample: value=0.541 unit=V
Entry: value=30 unit=V
